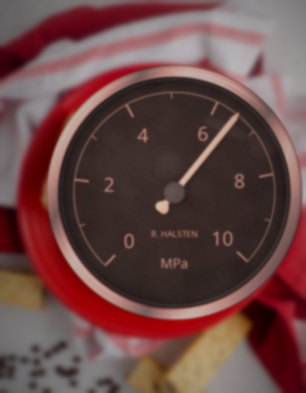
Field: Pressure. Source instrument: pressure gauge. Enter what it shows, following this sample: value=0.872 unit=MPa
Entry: value=6.5 unit=MPa
